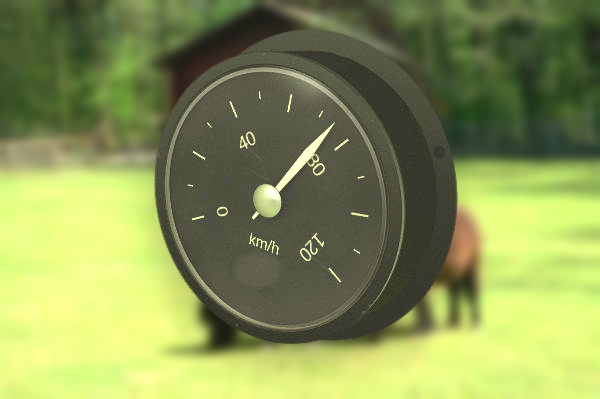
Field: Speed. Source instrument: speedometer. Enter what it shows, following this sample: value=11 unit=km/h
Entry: value=75 unit=km/h
